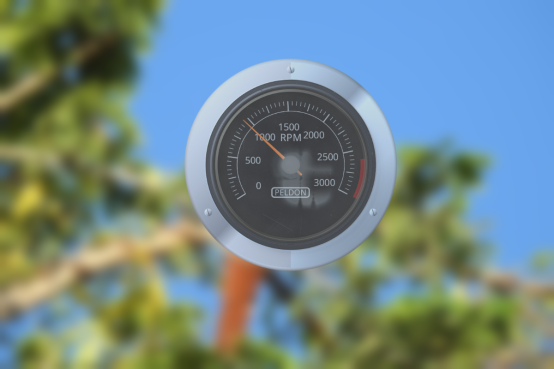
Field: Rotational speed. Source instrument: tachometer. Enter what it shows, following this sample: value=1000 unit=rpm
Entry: value=950 unit=rpm
